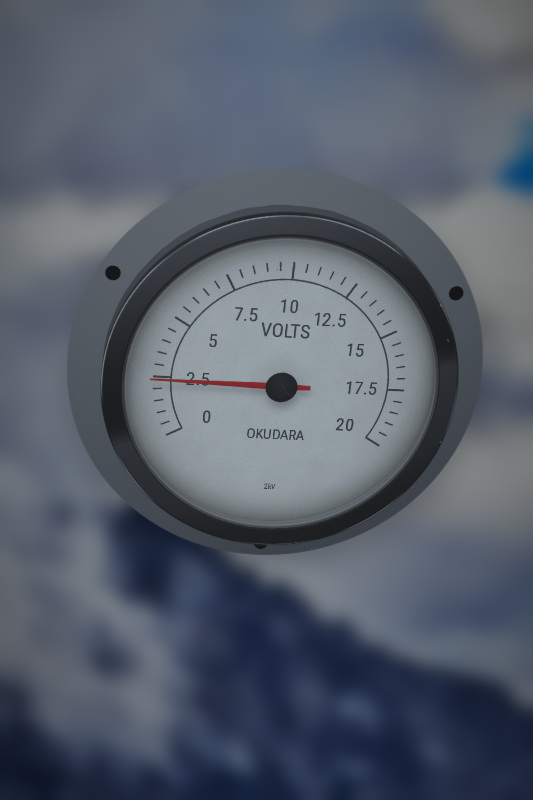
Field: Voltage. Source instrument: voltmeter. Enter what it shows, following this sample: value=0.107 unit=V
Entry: value=2.5 unit=V
